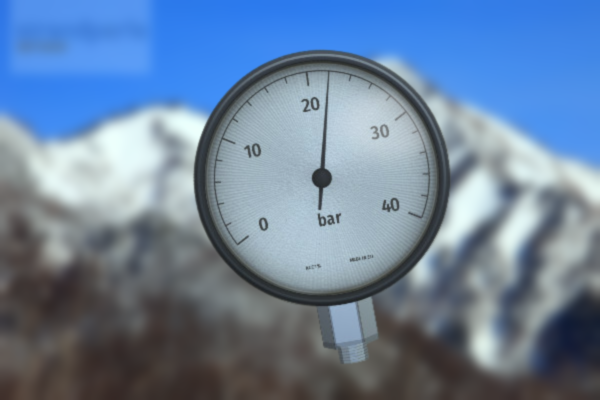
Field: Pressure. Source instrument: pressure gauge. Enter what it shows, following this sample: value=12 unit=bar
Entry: value=22 unit=bar
